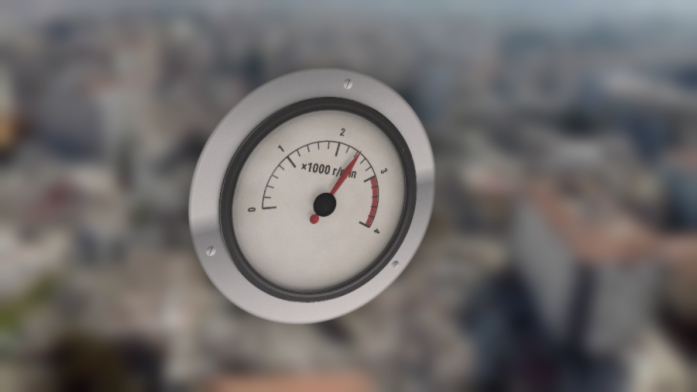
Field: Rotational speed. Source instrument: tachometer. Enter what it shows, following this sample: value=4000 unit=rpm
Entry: value=2400 unit=rpm
